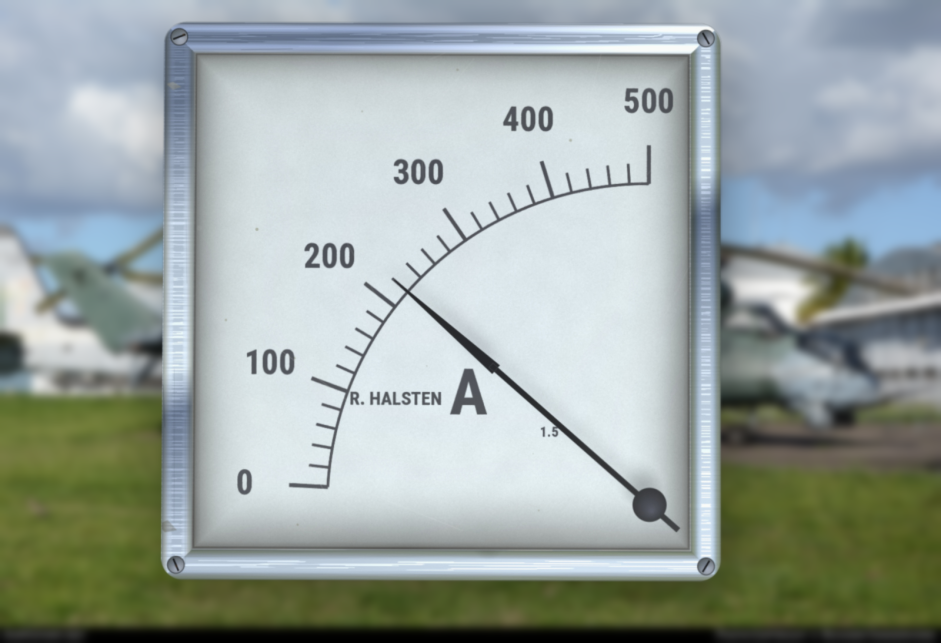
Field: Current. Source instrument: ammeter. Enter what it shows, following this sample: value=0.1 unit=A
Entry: value=220 unit=A
